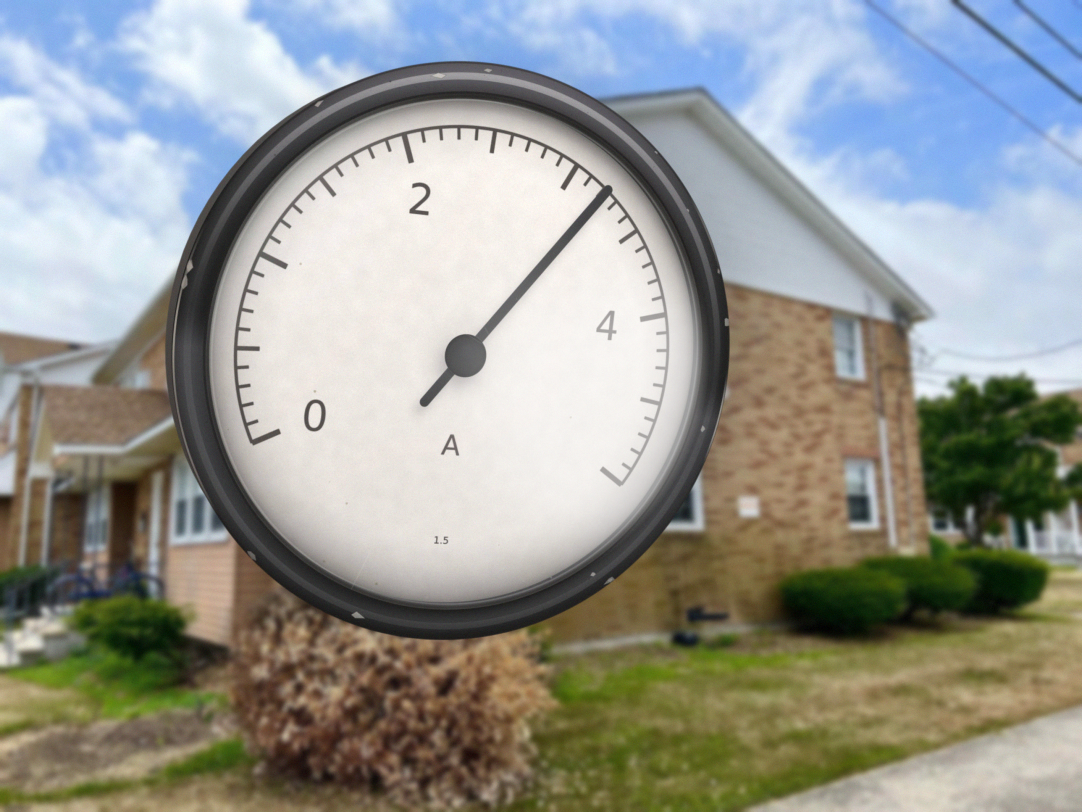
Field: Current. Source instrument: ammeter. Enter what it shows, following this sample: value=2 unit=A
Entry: value=3.2 unit=A
